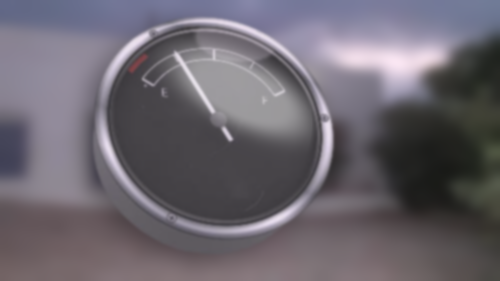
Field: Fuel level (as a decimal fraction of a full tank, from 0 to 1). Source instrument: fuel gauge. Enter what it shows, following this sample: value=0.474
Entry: value=0.25
